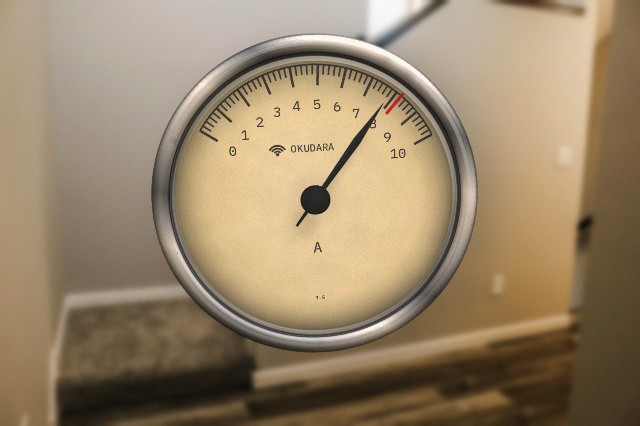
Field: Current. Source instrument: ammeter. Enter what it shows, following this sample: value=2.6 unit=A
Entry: value=7.8 unit=A
